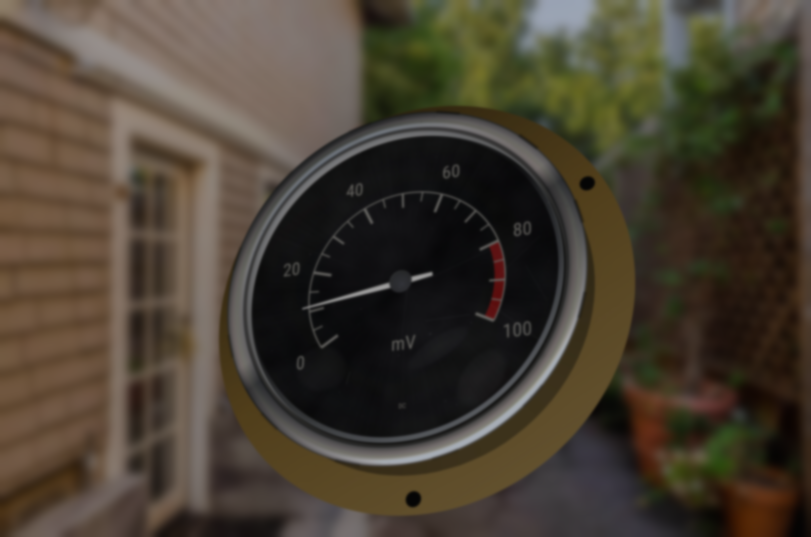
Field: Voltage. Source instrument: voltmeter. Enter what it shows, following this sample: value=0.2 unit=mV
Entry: value=10 unit=mV
